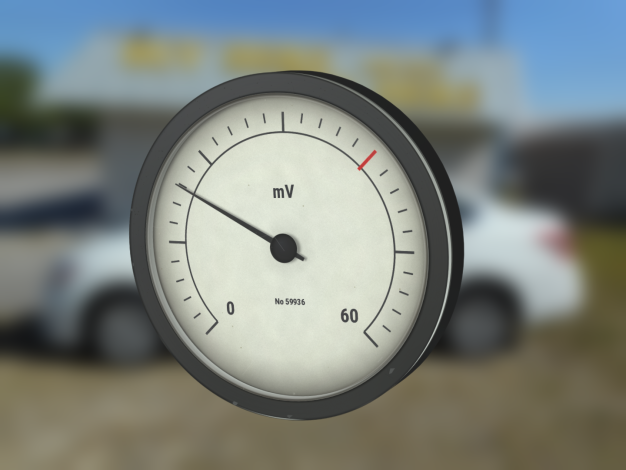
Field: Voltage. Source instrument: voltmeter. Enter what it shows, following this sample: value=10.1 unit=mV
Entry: value=16 unit=mV
